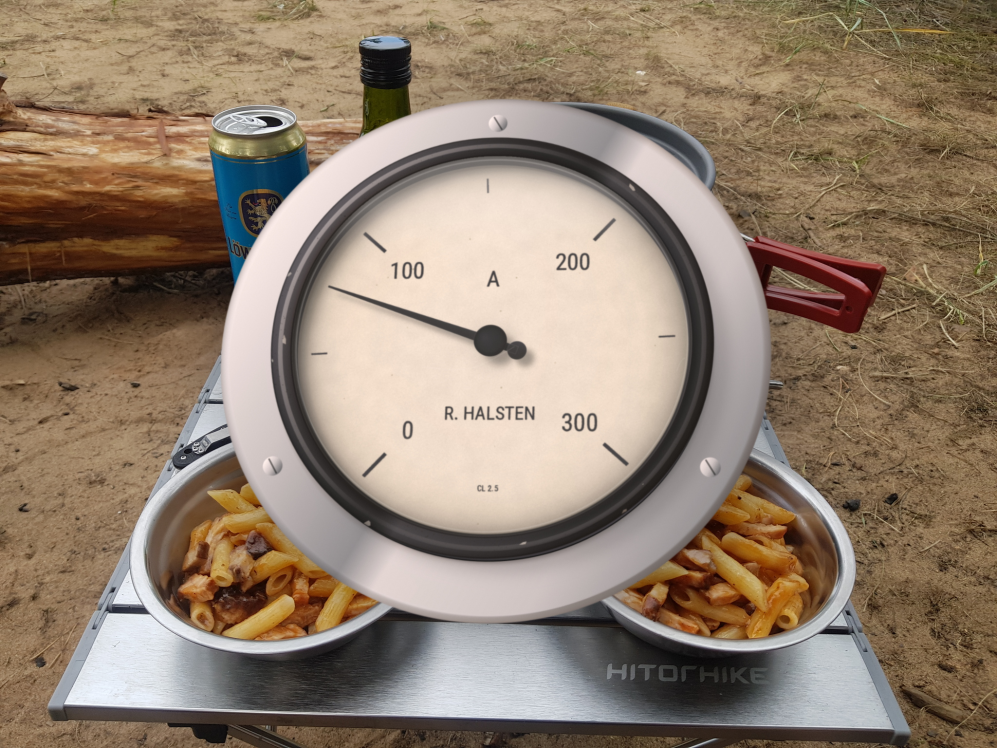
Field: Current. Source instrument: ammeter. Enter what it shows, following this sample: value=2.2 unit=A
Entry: value=75 unit=A
